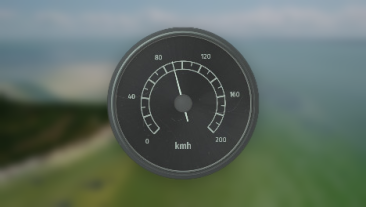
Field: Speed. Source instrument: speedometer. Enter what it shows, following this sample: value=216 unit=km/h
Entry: value=90 unit=km/h
